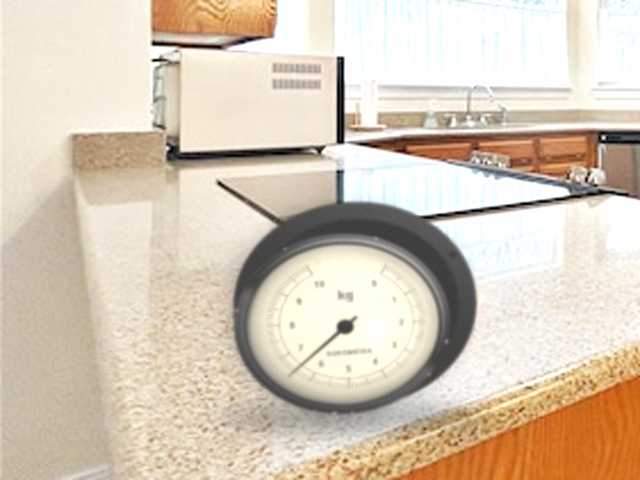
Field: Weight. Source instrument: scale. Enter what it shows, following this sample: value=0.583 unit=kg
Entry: value=6.5 unit=kg
